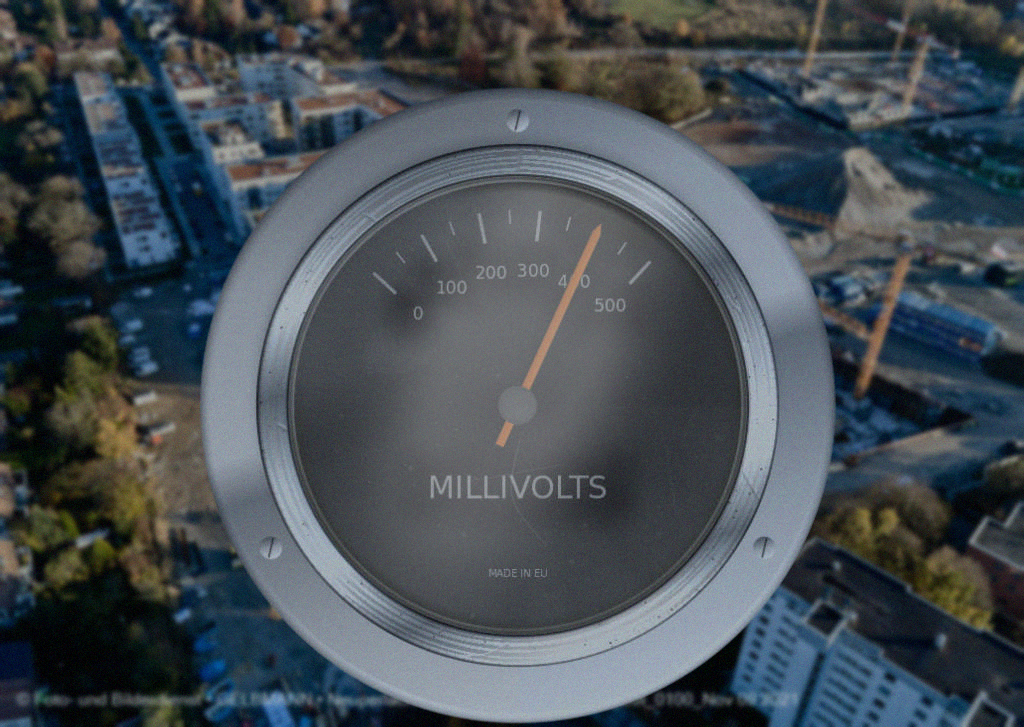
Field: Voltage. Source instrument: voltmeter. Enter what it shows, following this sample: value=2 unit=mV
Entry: value=400 unit=mV
